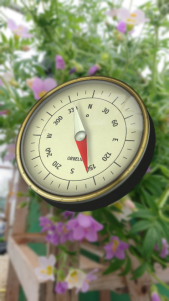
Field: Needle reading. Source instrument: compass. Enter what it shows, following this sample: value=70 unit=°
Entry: value=155 unit=°
